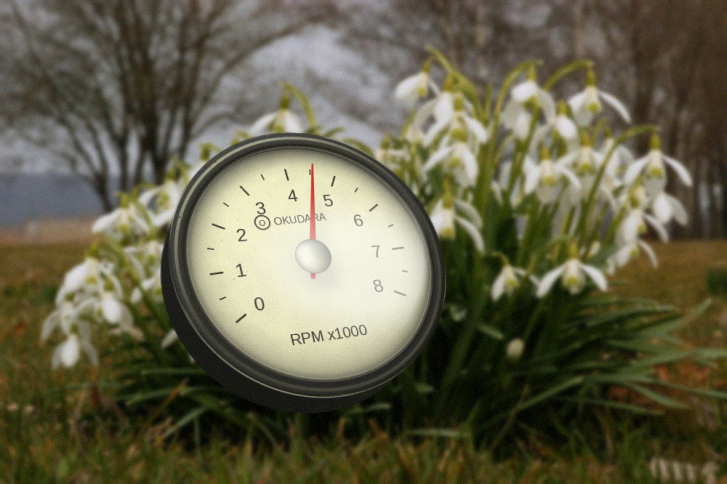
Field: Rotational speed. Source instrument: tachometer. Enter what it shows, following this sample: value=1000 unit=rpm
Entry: value=4500 unit=rpm
